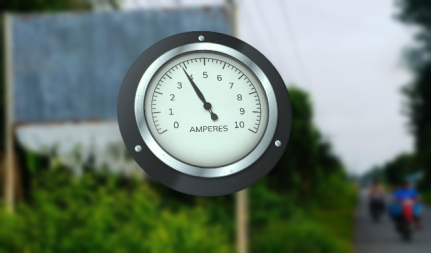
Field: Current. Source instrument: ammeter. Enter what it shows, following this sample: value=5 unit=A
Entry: value=3.8 unit=A
